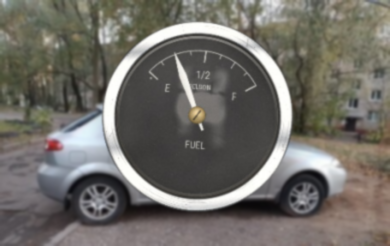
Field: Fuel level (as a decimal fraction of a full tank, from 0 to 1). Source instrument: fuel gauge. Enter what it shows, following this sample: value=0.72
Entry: value=0.25
